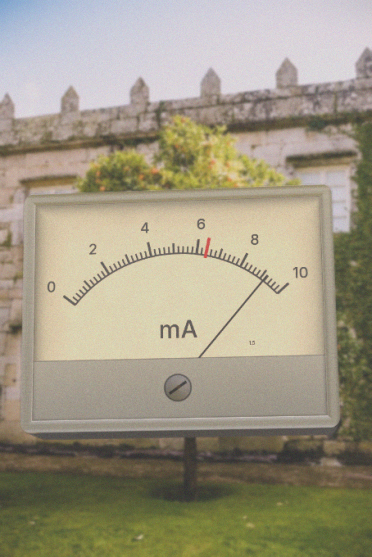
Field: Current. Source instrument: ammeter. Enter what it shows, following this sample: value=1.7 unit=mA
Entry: value=9.2 unit=mA
